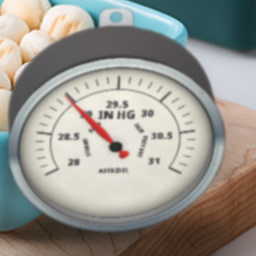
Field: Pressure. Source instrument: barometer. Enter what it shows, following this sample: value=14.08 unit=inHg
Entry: value=29 unit=inHg
